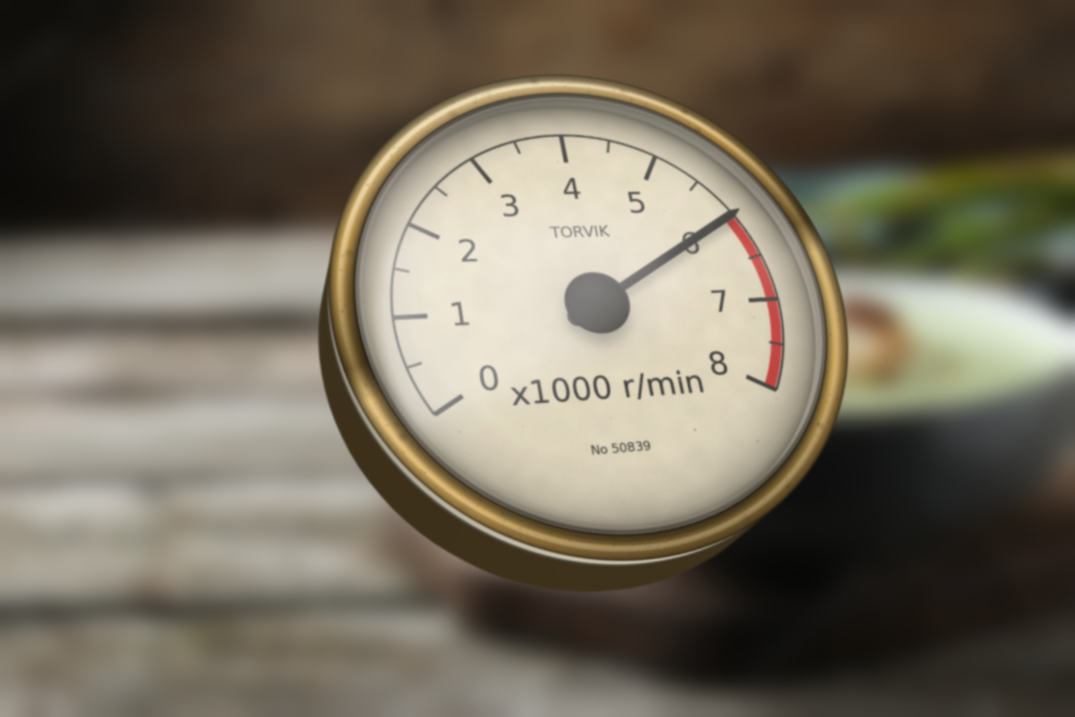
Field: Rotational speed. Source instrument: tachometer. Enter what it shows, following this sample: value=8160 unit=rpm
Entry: value=6000 unit=rpm
